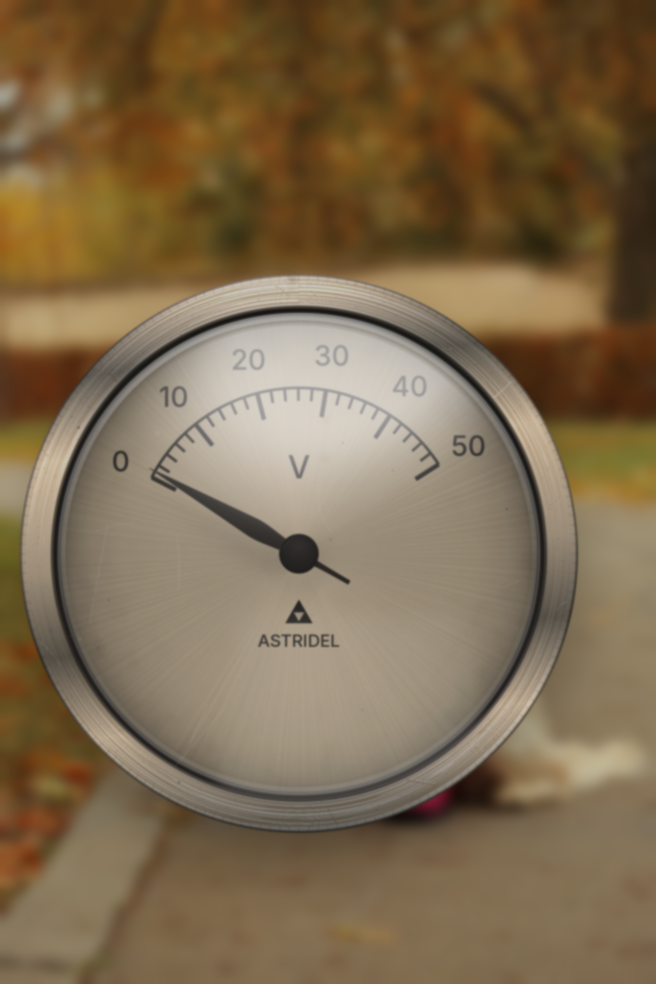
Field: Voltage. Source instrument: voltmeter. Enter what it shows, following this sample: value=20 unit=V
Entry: value=1 unit=V
